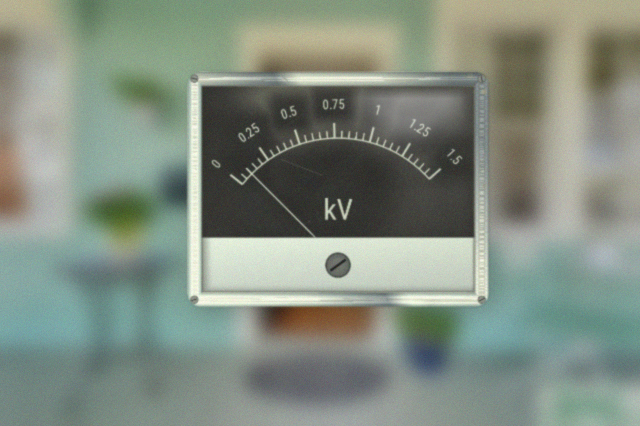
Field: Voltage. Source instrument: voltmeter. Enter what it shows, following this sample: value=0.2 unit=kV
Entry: value=0.1 unit=kV
